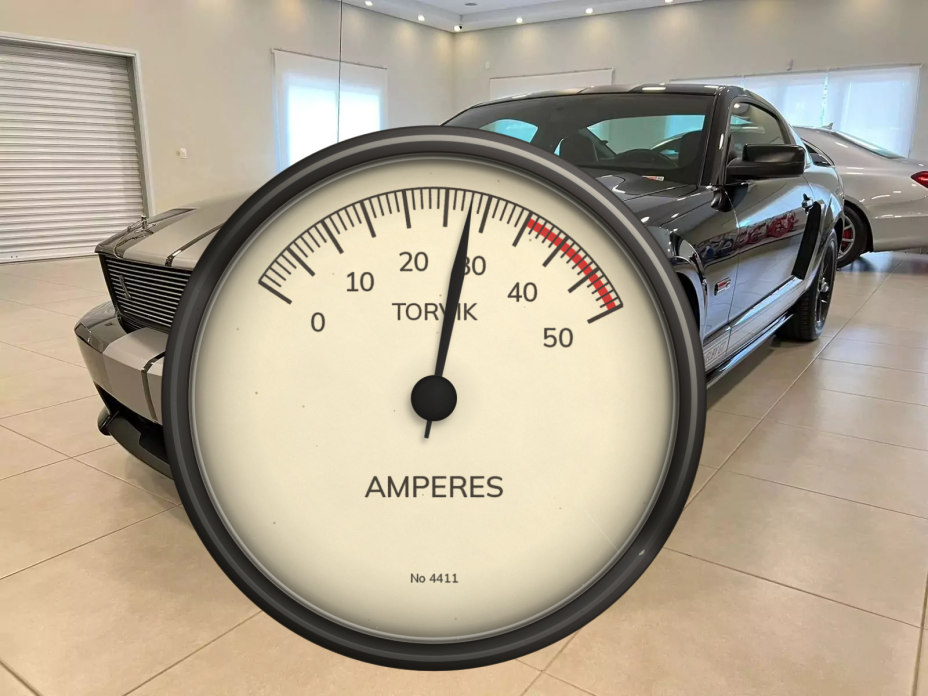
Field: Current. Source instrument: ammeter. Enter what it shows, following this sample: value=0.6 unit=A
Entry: value=28 unit=A
